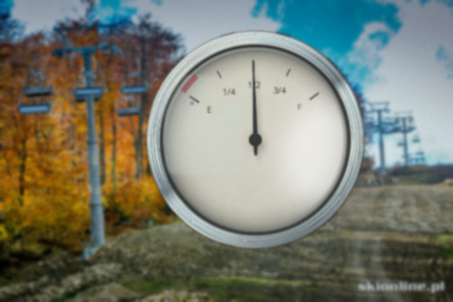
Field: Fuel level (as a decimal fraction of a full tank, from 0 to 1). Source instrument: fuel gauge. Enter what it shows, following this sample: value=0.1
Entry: value=0.5
